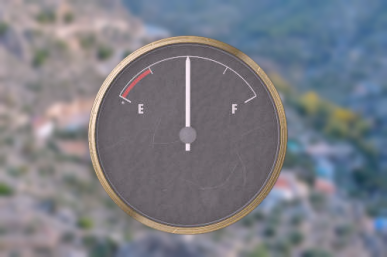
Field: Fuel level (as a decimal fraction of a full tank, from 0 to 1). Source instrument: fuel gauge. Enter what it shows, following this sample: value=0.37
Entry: value=0.5
